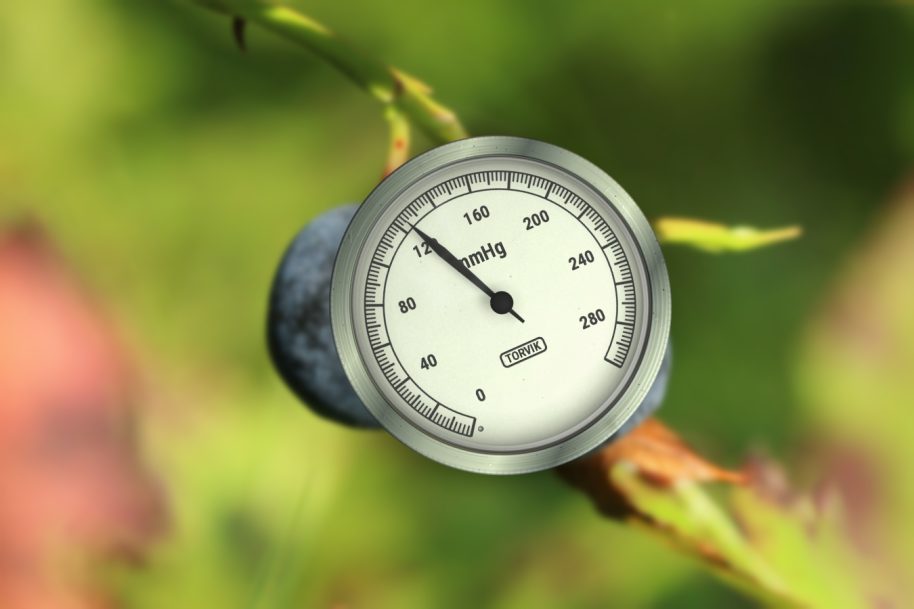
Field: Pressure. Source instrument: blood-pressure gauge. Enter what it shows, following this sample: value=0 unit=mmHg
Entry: value=124 unit=mmHg
